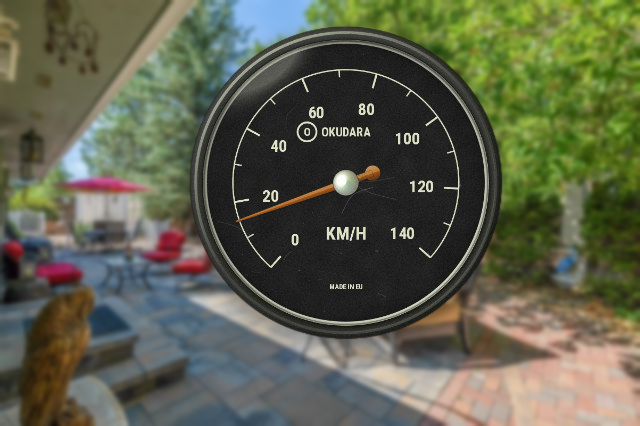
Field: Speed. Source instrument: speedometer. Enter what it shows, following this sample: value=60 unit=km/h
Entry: value=15 unit=km/h
